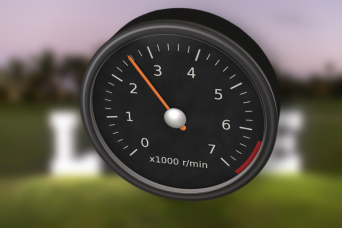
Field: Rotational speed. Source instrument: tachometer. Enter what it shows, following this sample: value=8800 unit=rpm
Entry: value=2600 unit=rpm
